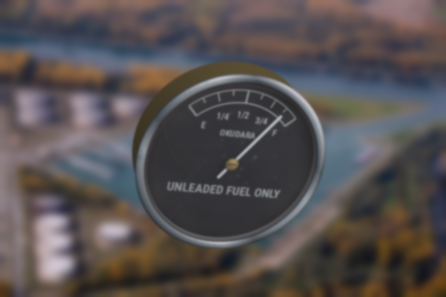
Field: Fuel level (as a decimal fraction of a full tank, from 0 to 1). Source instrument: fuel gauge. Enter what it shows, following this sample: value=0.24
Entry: value=0.875
